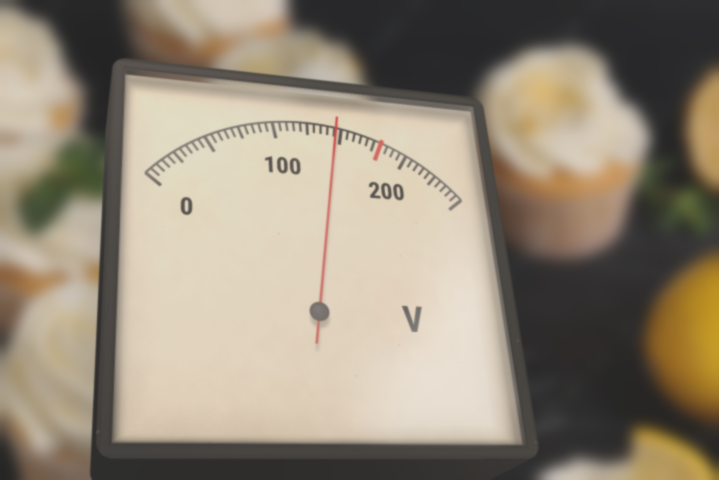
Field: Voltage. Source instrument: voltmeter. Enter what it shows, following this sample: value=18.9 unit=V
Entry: value=145 unit=V
